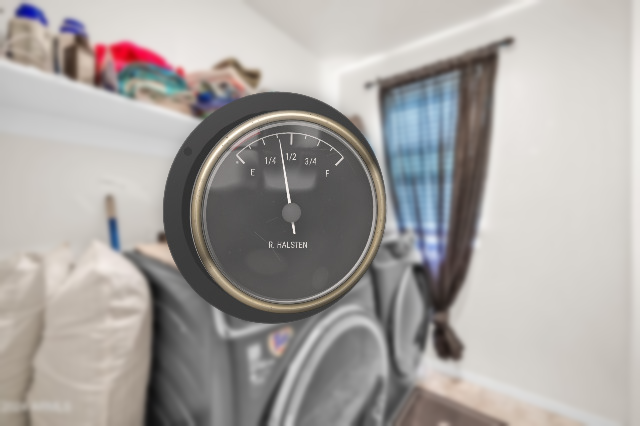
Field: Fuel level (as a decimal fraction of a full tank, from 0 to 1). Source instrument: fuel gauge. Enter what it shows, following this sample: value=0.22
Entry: value=0.375
